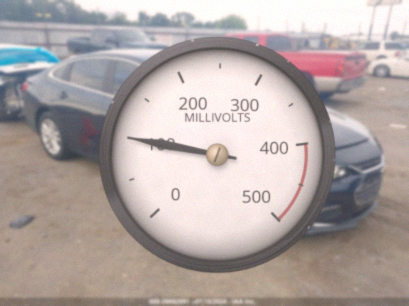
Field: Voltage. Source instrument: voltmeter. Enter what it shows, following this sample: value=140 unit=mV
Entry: value=100 unit=mV
